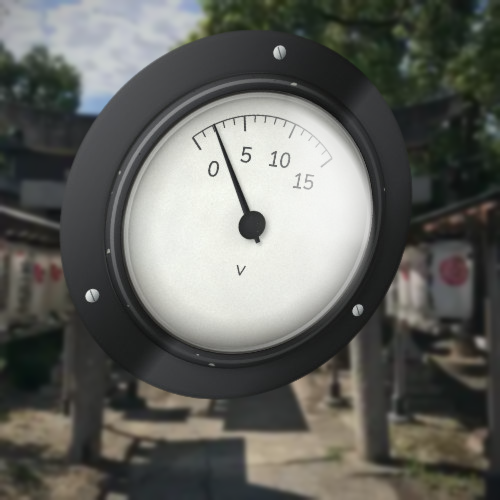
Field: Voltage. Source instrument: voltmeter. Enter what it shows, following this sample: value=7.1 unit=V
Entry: value=2 unit=V
